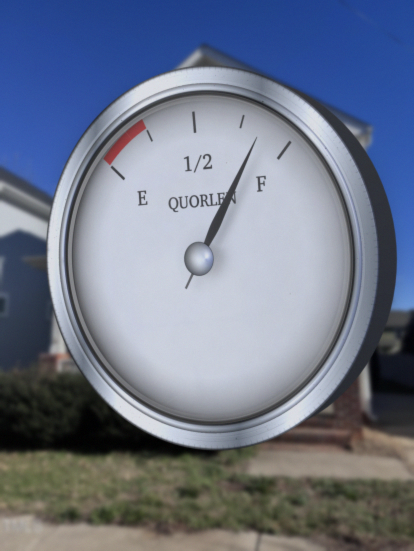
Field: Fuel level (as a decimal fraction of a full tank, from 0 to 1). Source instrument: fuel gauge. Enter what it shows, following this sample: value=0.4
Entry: value=0.875
